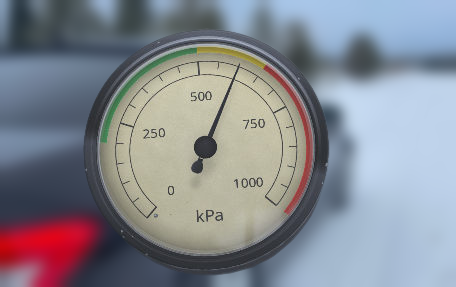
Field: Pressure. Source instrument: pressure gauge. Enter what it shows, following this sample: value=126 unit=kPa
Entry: value=600 unit=kPa
